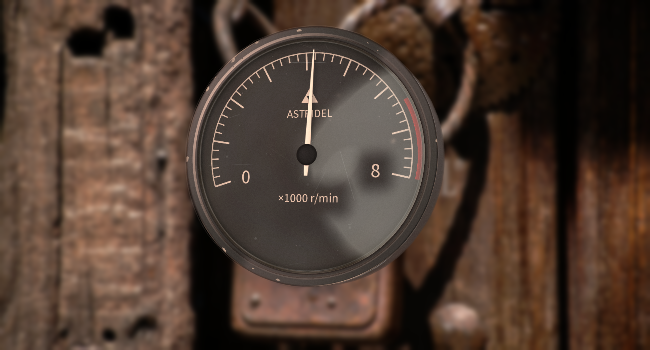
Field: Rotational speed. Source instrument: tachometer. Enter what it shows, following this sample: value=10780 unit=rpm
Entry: value=4200 unit=rpm
